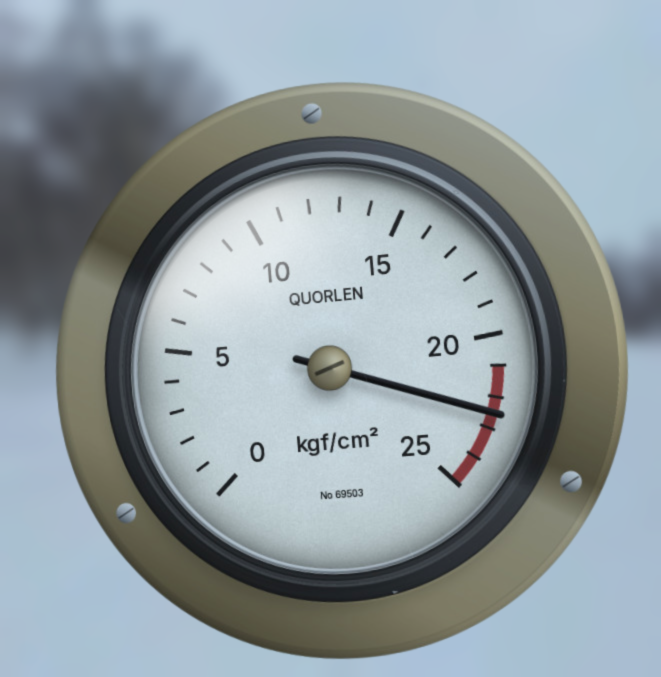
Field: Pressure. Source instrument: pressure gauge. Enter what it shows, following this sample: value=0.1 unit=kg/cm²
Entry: value=22.5 unit=kg/cm²
